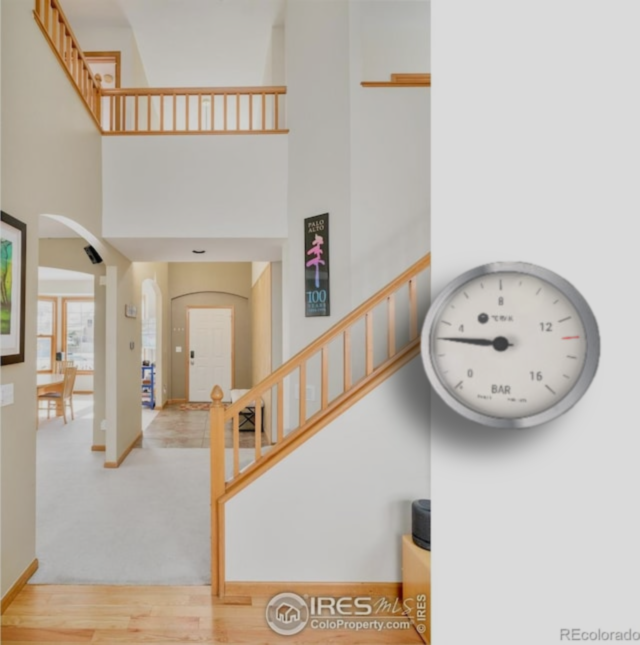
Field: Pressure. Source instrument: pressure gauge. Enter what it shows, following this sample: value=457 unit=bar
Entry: value=3 unit=bar
